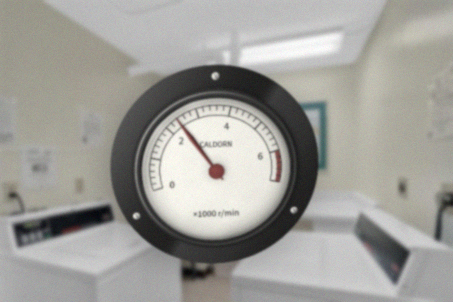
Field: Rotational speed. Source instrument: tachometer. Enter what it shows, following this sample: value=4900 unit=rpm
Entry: value=2400 unit=rpm
